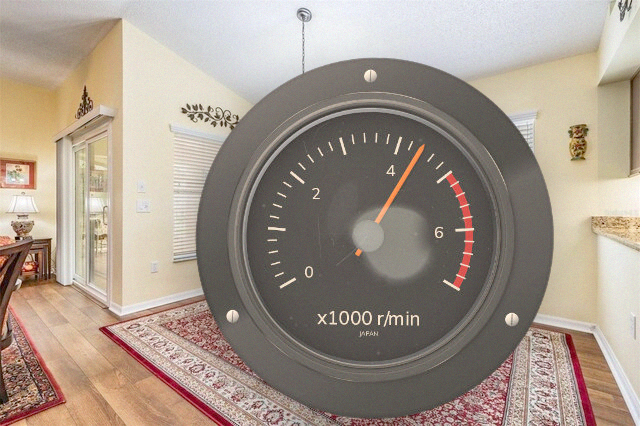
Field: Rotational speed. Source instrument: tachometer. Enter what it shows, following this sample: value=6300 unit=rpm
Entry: value=4400 unit=rpm
